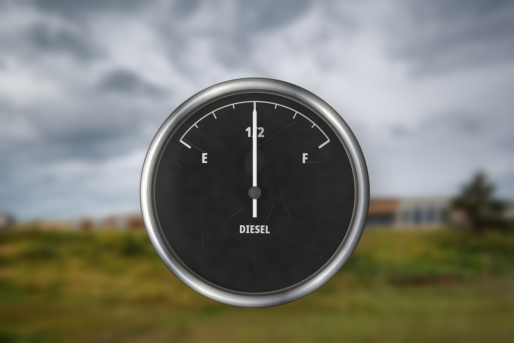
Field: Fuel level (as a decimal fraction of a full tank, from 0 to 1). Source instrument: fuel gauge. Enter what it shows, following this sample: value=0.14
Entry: value=0.5
